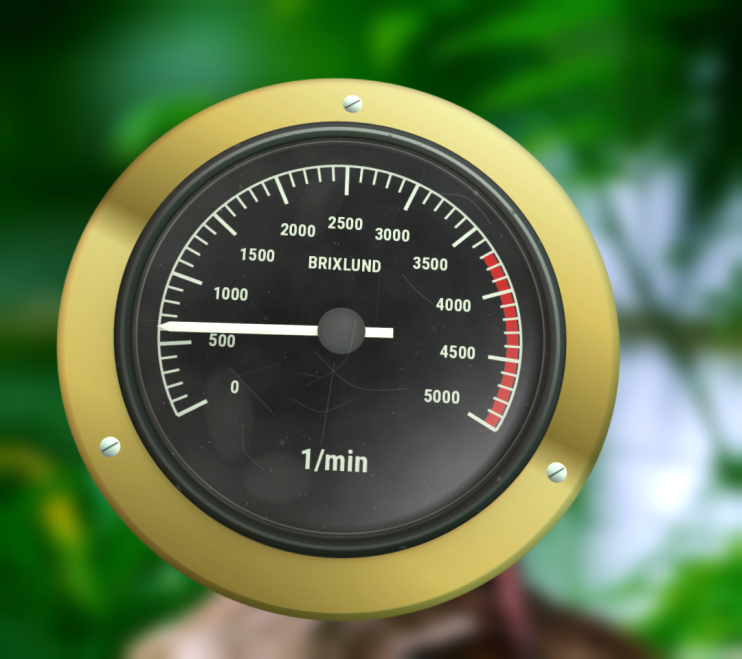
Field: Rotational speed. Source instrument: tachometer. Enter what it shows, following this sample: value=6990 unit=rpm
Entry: value=600 unit=rpm
